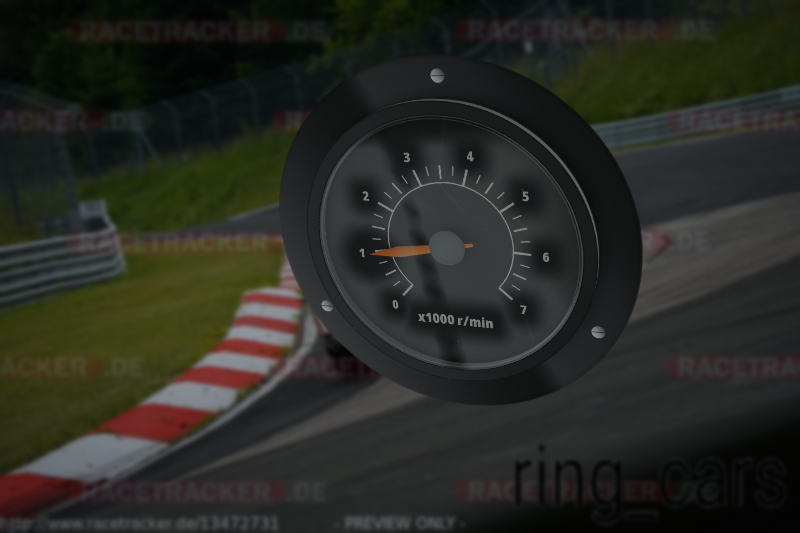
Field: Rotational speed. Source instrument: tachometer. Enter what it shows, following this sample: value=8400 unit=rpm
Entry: value=1000 unit=rpm
